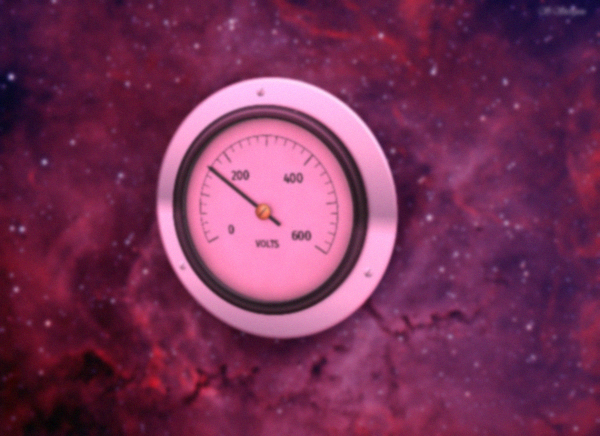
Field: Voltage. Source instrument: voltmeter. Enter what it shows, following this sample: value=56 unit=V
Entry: value=160 unit=V
